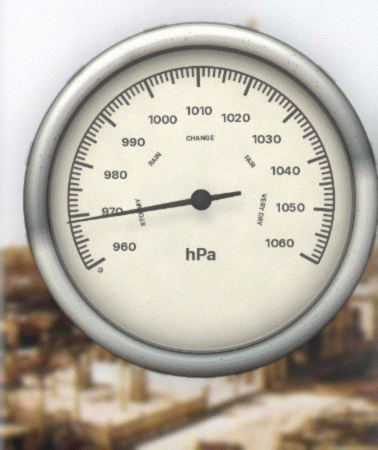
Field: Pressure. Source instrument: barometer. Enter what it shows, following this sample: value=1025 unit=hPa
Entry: value=969 unit=hPa
